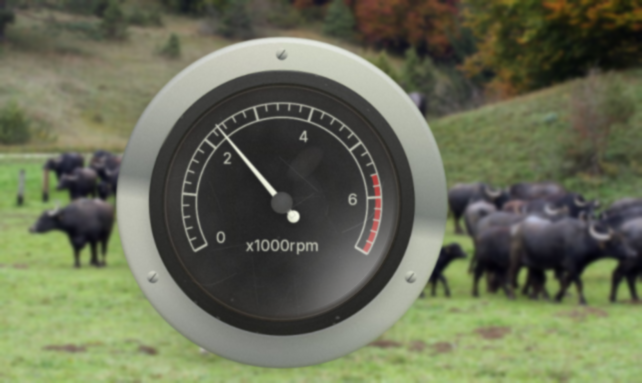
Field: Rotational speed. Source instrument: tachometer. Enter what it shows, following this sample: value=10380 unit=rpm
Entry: value=2300 unit=rpm
